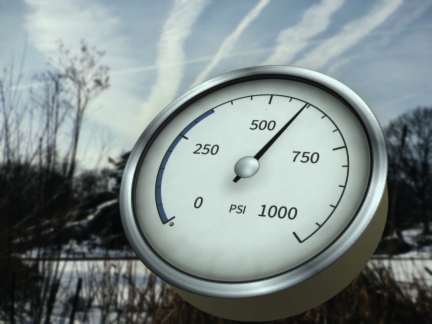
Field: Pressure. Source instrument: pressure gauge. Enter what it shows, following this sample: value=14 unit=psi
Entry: value=600 unit=psi
